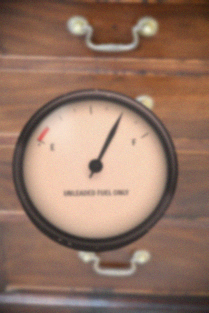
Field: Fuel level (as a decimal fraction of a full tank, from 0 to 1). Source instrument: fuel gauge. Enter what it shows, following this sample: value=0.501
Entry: value=0.75
